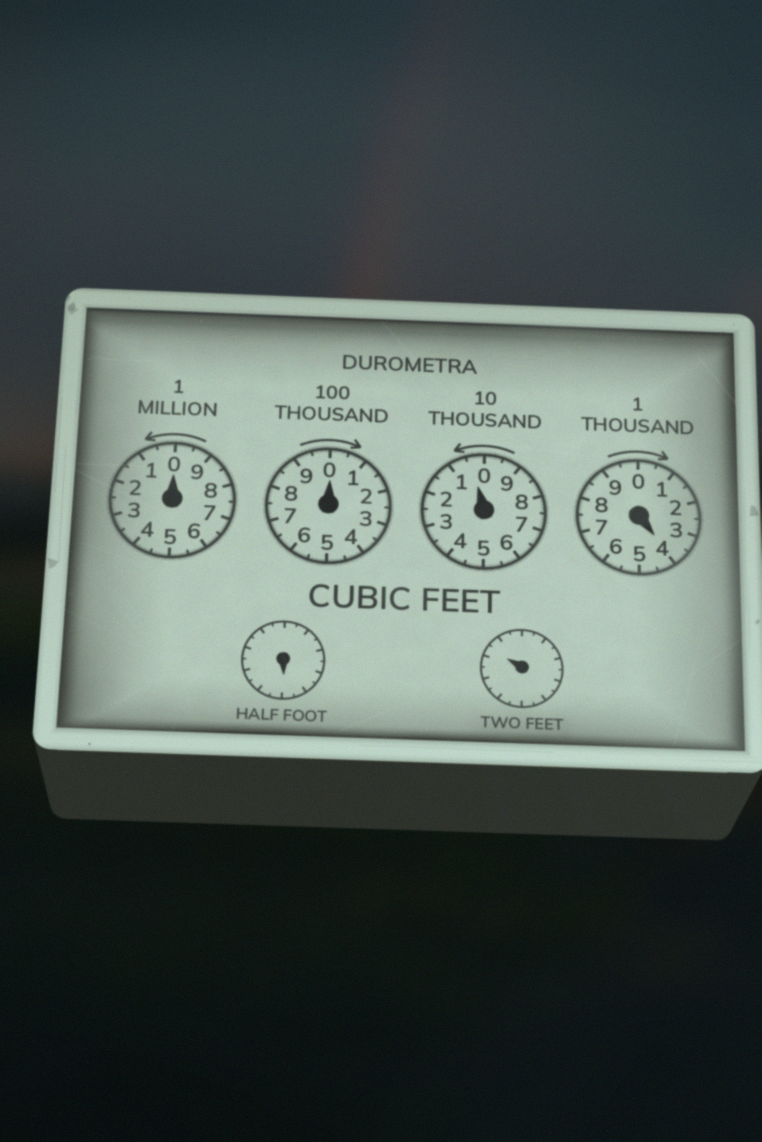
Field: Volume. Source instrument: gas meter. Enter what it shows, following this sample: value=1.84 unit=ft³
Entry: value=400 unit=ft³
